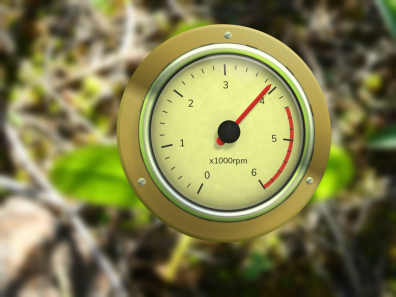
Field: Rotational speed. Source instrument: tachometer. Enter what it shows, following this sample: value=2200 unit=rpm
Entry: value=3900 unit=rpm
